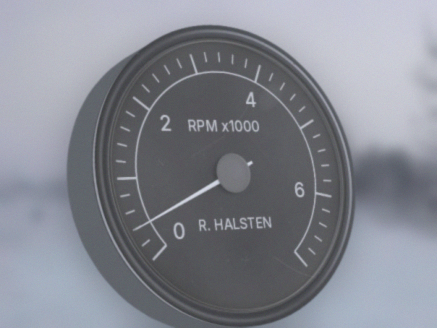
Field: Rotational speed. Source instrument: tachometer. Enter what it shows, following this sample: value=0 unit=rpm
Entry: value=400 unit=rpm
